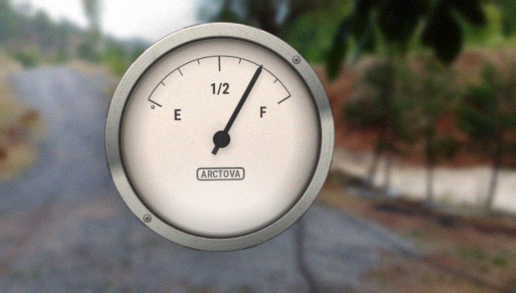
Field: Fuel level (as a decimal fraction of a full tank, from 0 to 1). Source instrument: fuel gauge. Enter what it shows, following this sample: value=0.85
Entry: value=0.75
